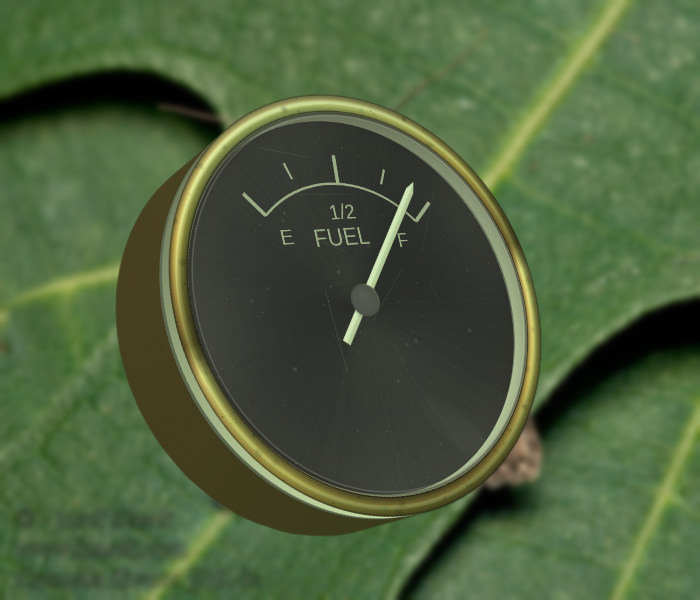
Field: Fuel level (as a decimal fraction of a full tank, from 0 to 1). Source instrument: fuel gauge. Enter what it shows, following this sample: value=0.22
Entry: value=0.875
